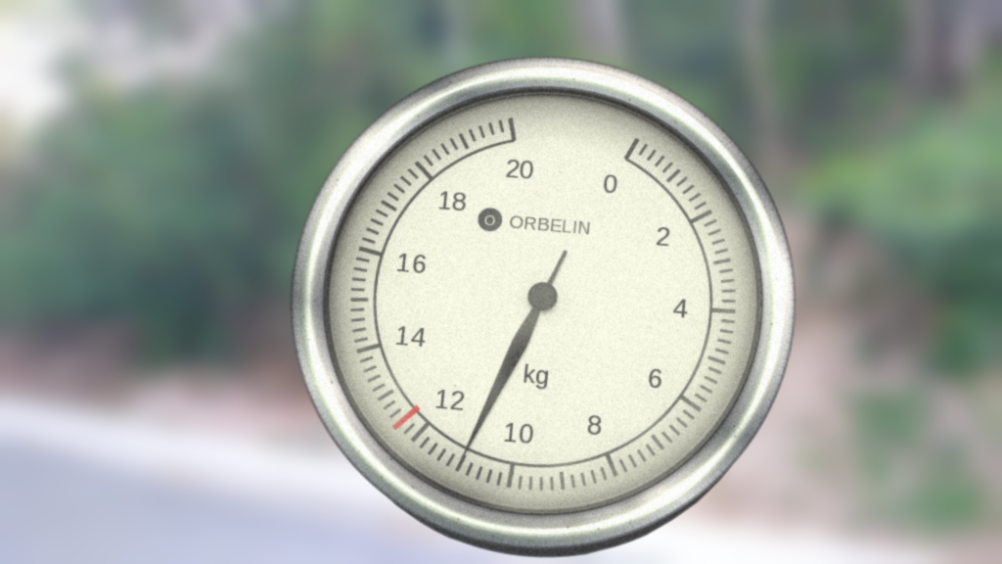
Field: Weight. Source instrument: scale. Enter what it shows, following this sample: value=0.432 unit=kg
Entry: value=11 unit=kg
